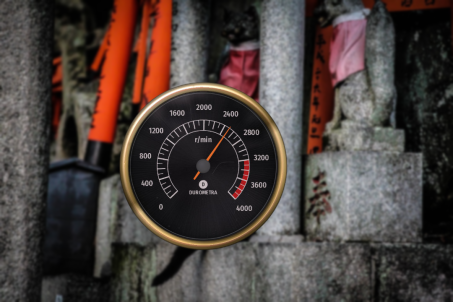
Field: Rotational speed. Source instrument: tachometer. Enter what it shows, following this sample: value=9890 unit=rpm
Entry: value=2500 unit=rpm
